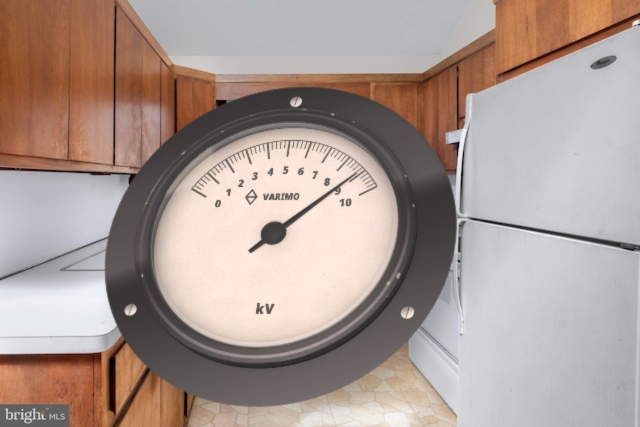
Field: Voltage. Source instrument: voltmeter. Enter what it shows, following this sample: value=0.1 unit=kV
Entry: value=9 unit=kV
